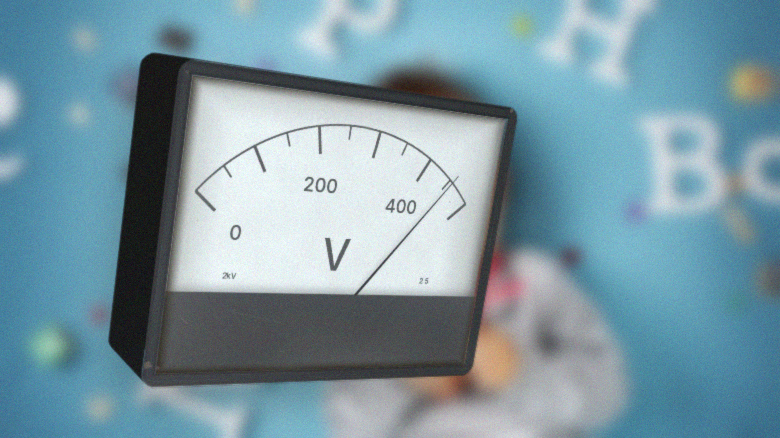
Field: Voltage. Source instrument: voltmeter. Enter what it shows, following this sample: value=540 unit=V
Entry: value=450 unit=V
